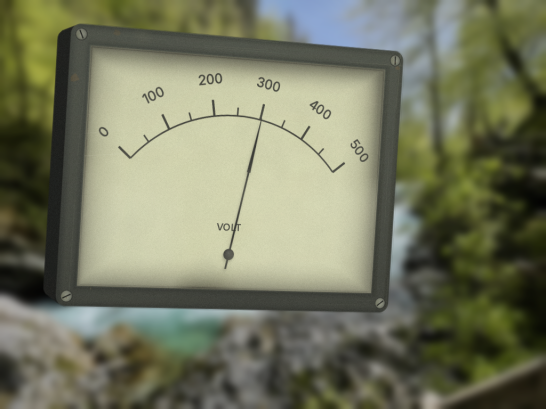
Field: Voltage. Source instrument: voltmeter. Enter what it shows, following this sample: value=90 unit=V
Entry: value=300 unit=V
